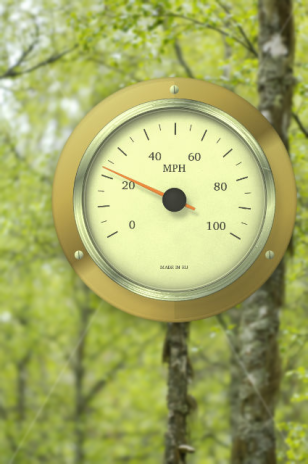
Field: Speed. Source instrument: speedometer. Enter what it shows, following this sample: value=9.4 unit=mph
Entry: value=22.5 unit=mph
